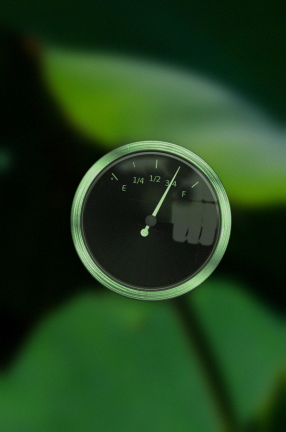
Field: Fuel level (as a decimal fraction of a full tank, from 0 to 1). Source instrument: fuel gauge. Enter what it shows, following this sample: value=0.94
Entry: value=0.75
